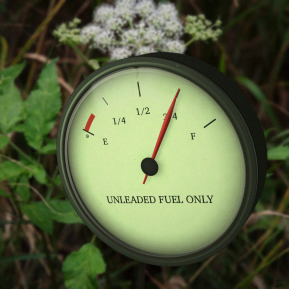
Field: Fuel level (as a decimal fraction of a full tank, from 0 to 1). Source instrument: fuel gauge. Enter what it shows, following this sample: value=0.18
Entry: value=0.75
